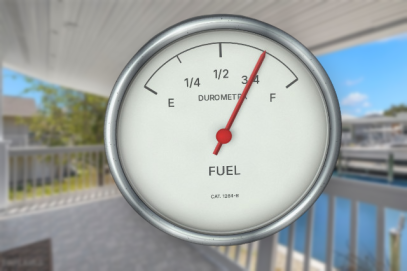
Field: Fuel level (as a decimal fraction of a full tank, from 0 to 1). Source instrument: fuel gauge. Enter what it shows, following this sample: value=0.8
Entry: value=0.75
